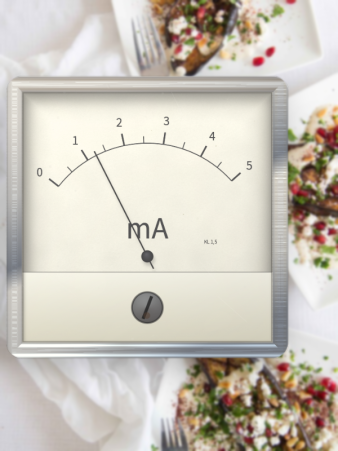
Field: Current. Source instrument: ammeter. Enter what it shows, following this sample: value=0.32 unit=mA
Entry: value=1.25 unit=mA
